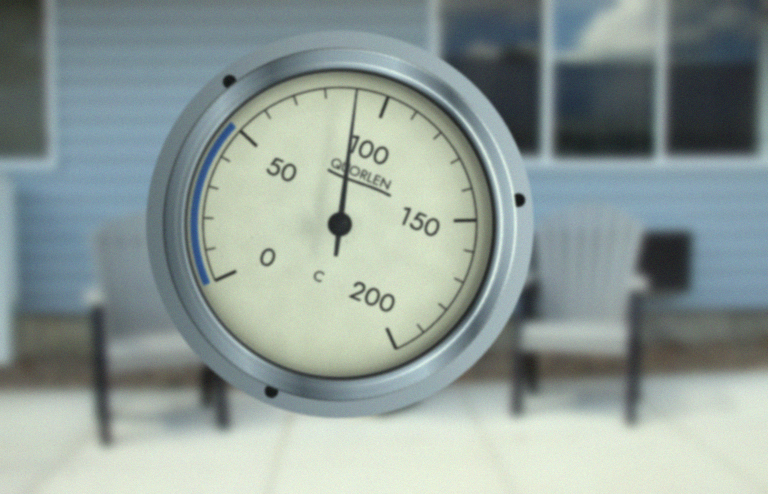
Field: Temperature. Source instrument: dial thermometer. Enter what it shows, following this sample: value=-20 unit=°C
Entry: value=90 unit=°C
